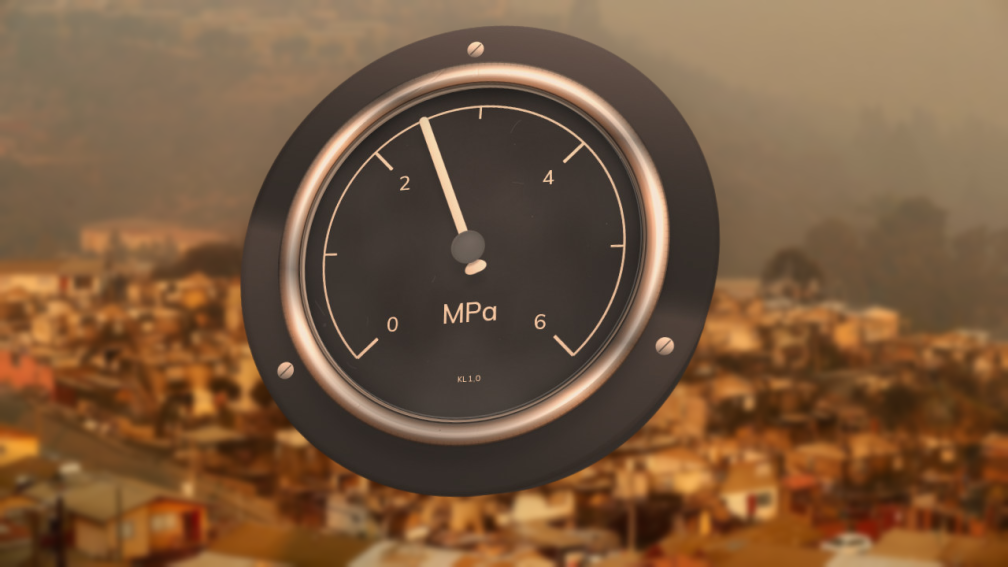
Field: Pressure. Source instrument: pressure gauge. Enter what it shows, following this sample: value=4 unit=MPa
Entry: value=2.5 unit=MPa
